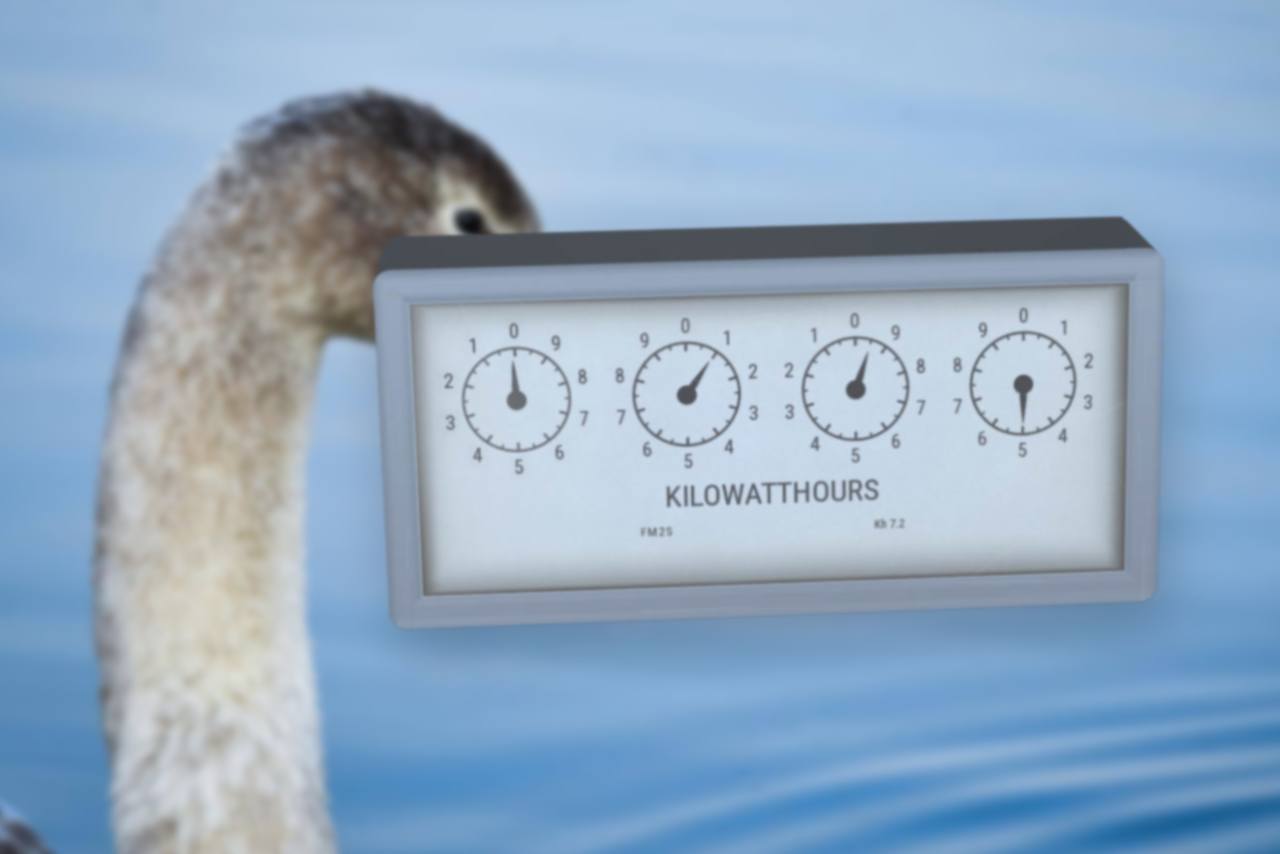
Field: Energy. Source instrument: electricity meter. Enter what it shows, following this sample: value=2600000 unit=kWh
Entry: value=95 unit=kWh
